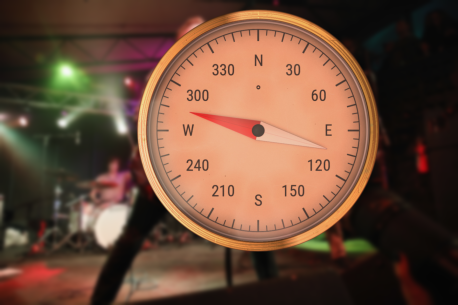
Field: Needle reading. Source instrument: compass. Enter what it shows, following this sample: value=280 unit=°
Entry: value=285 unit=°
